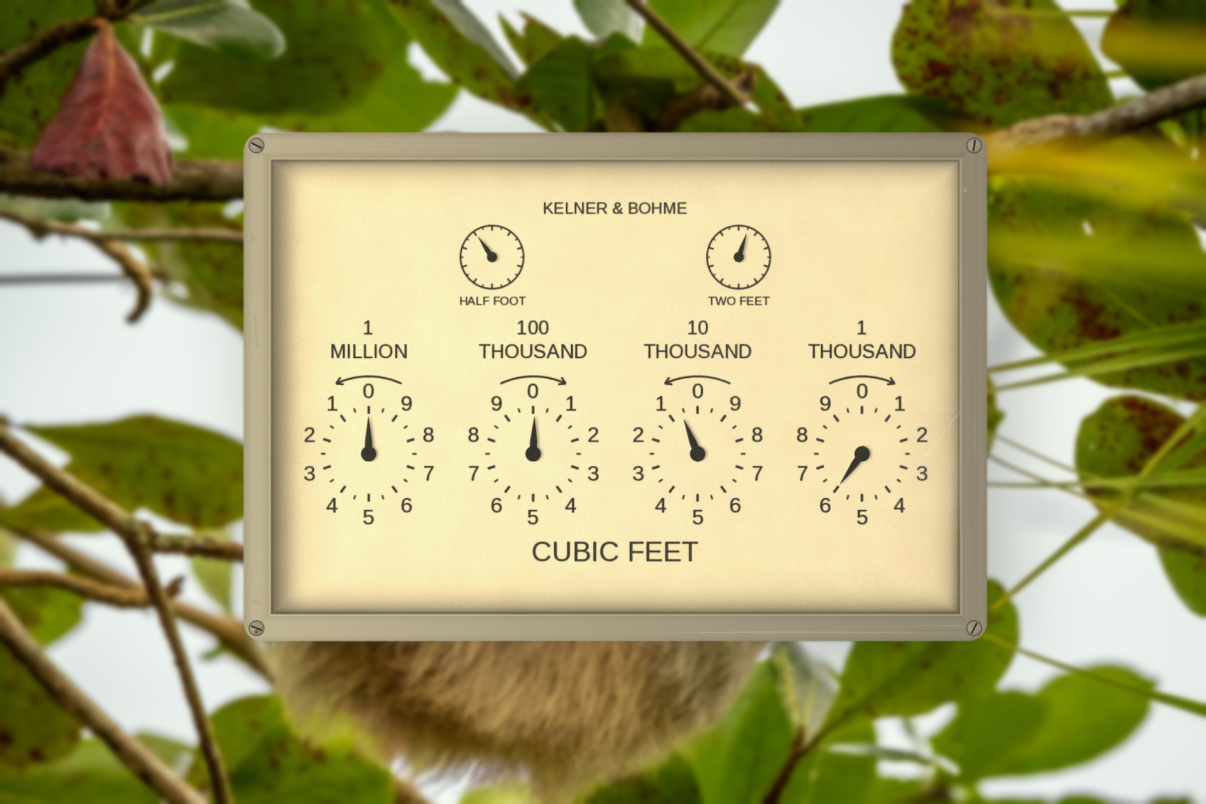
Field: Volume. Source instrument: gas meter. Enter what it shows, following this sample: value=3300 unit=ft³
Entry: value=600 unit=ft³
